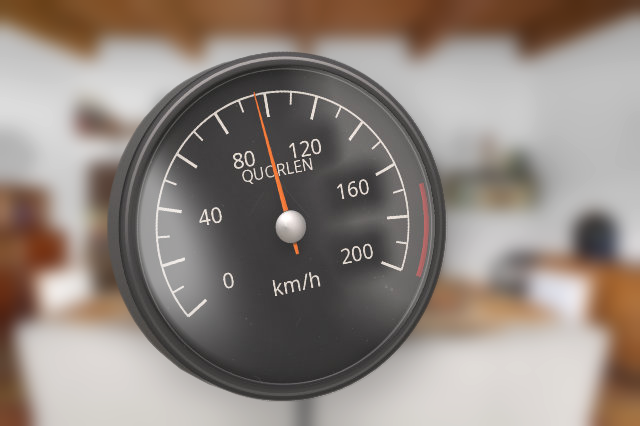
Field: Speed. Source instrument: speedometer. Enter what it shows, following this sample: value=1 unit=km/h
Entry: value=95 unit=km/h
